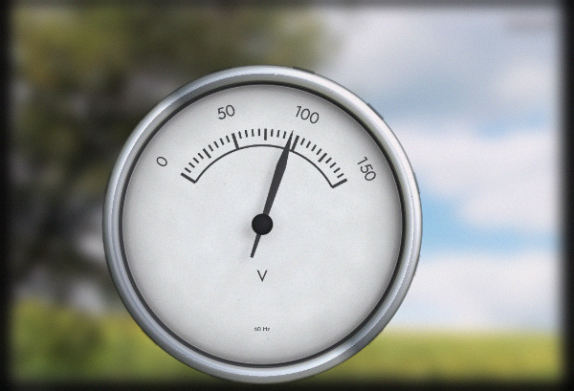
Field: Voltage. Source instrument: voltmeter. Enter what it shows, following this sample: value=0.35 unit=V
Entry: value=95 unit=V
